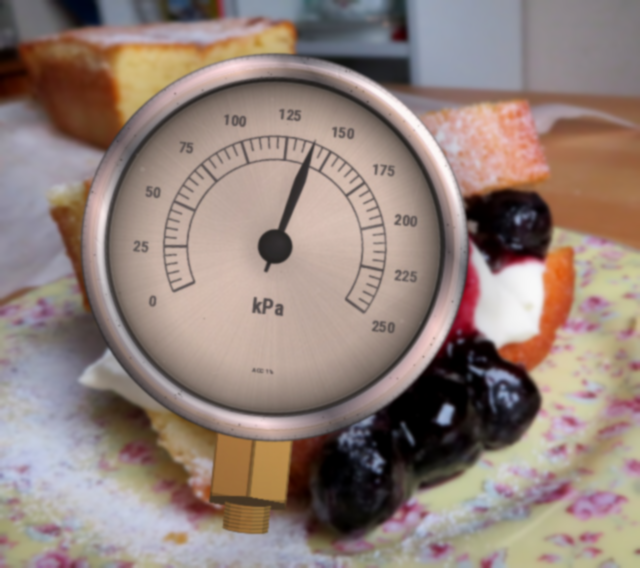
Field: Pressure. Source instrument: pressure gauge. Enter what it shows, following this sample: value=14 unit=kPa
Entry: value=140 unit=kPa
